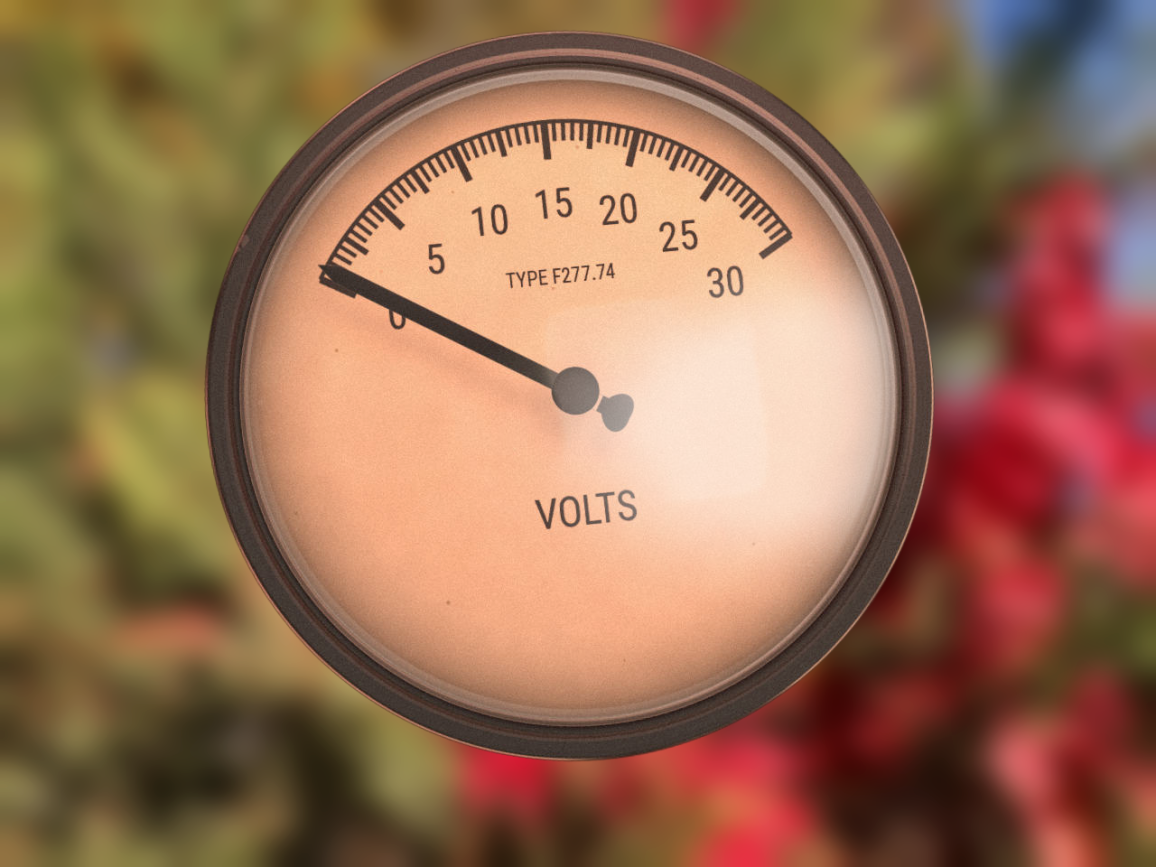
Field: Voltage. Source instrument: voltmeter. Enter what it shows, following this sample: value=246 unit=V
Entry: value=0.5 unit=V
